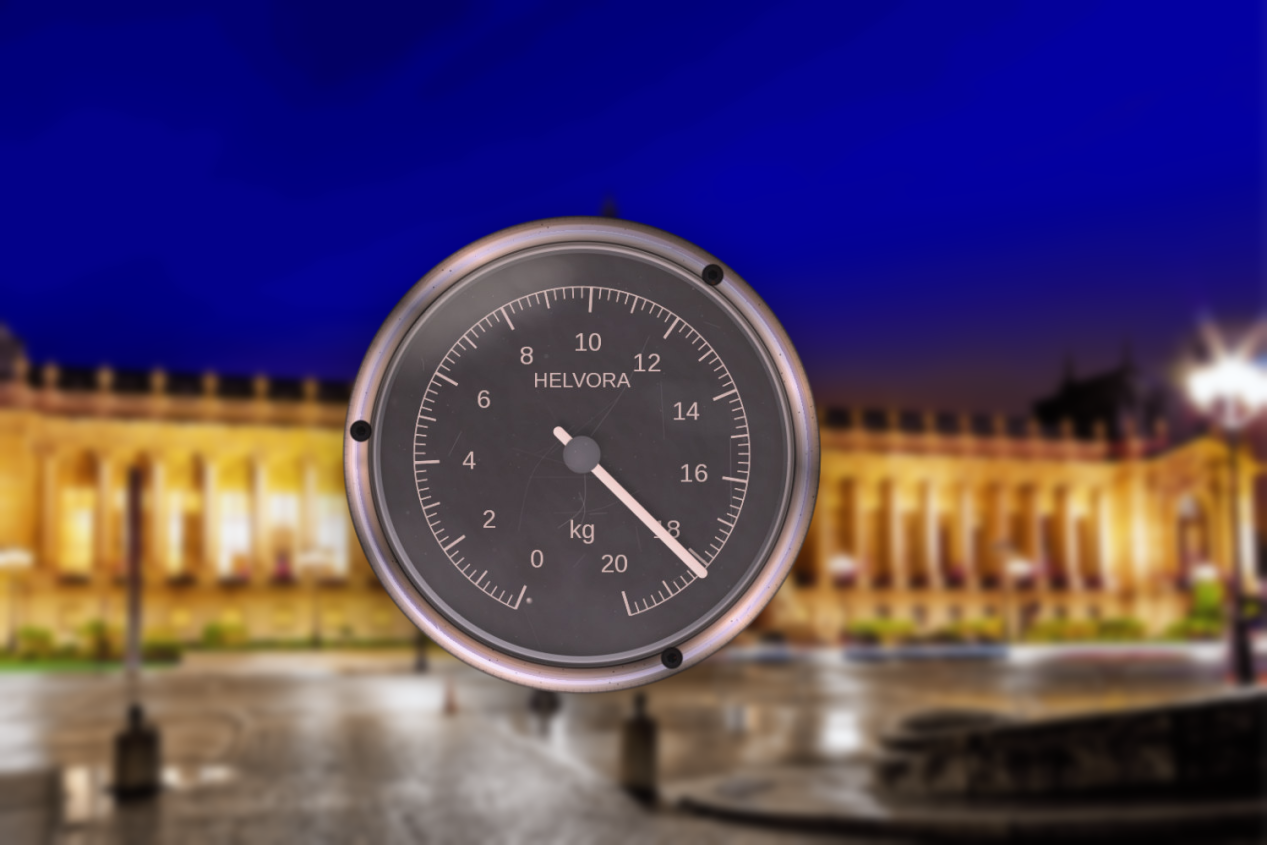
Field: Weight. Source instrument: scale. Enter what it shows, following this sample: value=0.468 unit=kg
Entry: value=18.2 unit=kg
